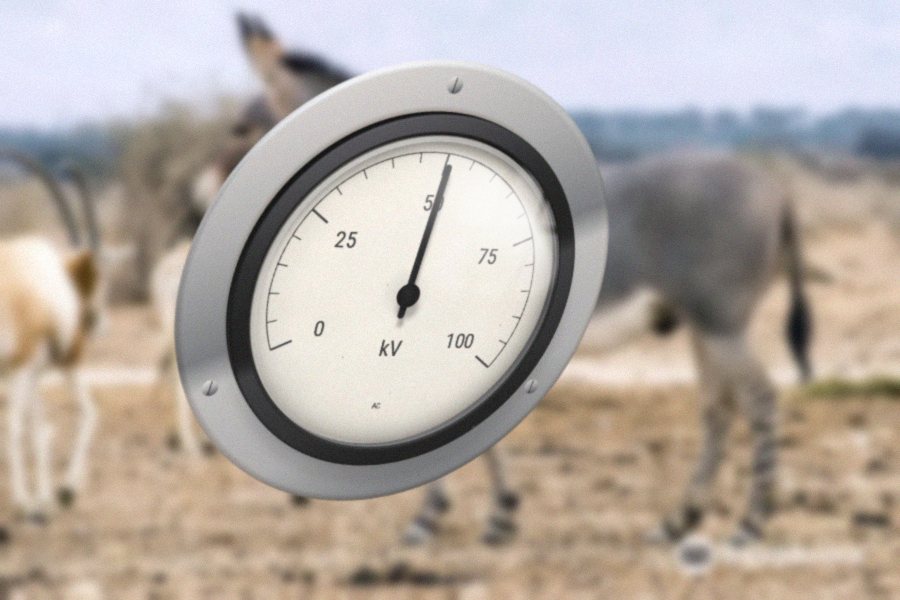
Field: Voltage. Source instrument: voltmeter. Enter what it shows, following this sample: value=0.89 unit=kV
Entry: value=50 unit=kV
